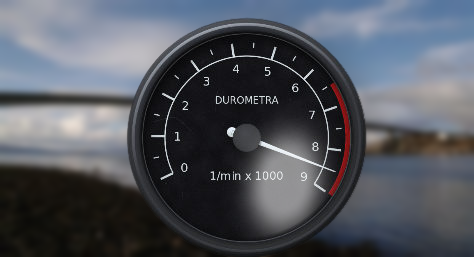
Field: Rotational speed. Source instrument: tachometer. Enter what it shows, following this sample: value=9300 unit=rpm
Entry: value=8500 unit=rpm
